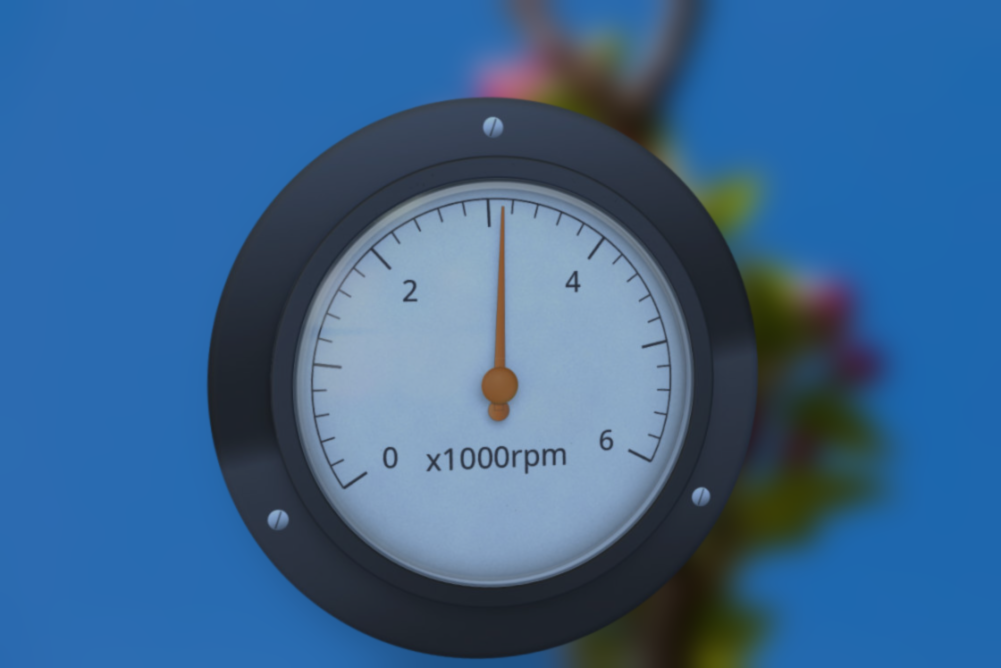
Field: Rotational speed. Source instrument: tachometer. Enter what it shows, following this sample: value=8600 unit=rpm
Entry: value=3100 unit=rpm
